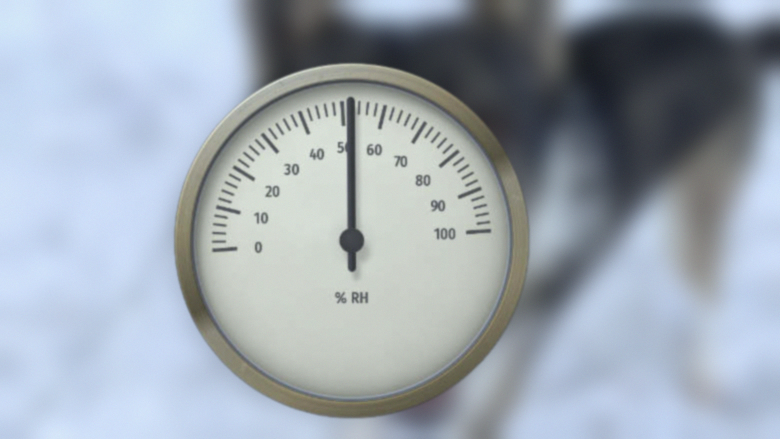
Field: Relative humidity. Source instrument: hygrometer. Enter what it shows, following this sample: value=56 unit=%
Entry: value=52 unit=%
